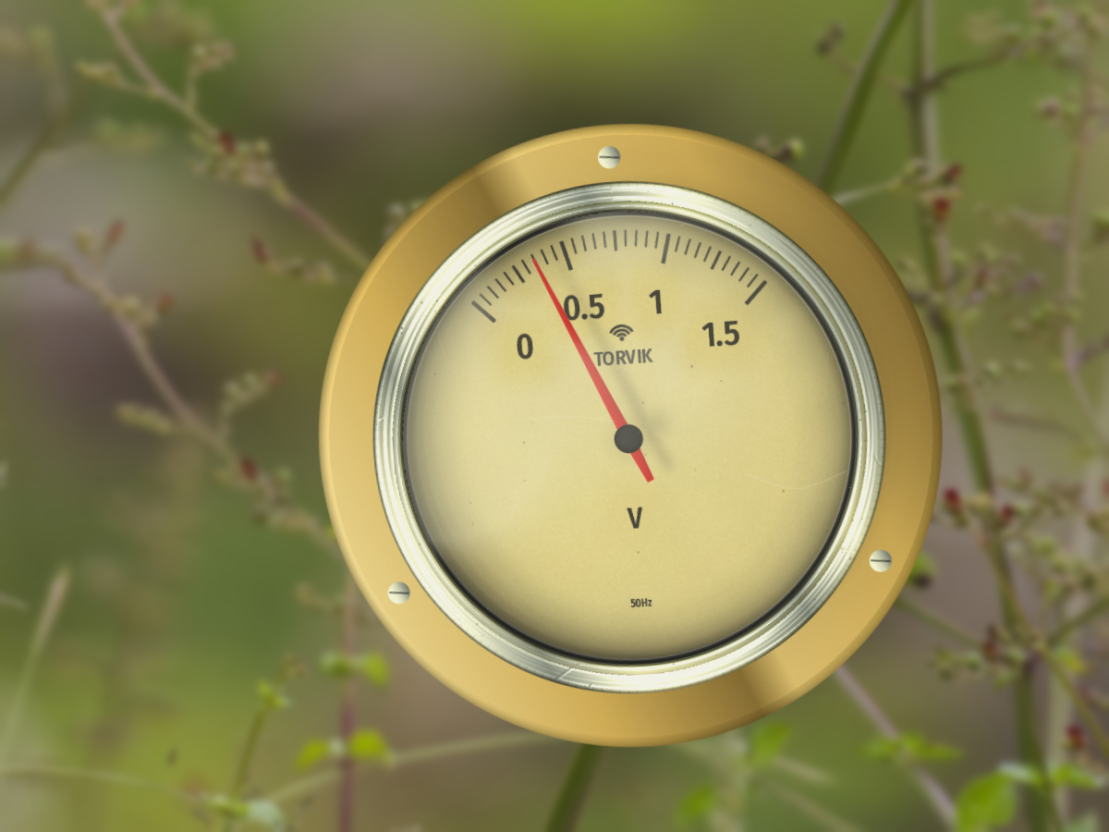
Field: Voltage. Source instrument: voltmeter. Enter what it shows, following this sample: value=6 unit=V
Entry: value=0.35 unit=V
